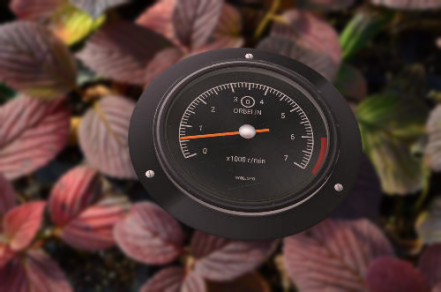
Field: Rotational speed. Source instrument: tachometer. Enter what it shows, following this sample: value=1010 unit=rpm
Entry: value=500 unit=rpm
